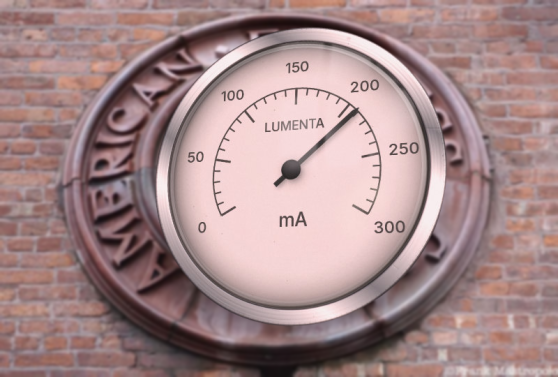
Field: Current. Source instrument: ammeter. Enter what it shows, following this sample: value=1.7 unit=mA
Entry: value=210 unit=mA
